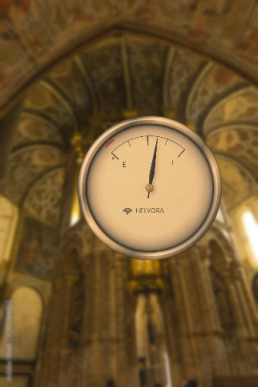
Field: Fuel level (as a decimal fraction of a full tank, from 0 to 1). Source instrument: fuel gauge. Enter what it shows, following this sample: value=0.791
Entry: value=0.625
